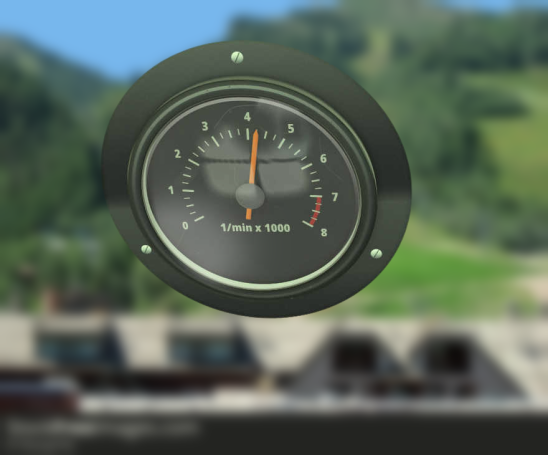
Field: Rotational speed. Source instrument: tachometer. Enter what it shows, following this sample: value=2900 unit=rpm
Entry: value=4250 unit=rpm
